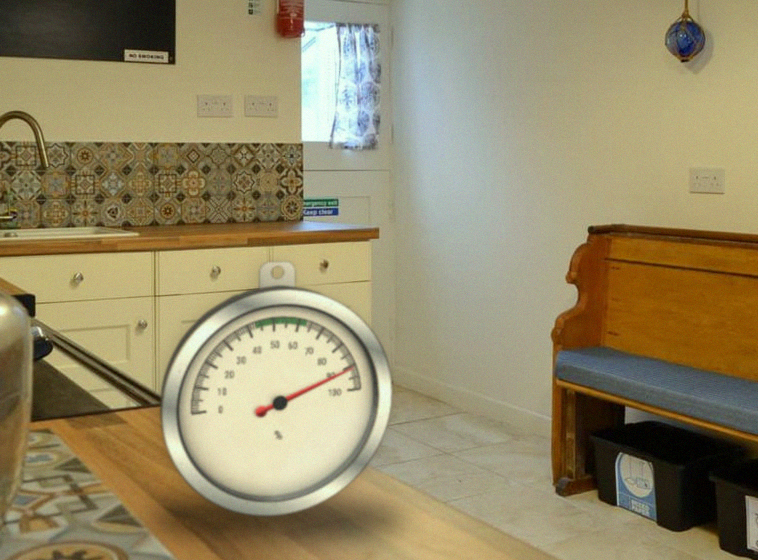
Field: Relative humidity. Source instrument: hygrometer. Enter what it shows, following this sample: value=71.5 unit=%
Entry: value=90 unit=%
